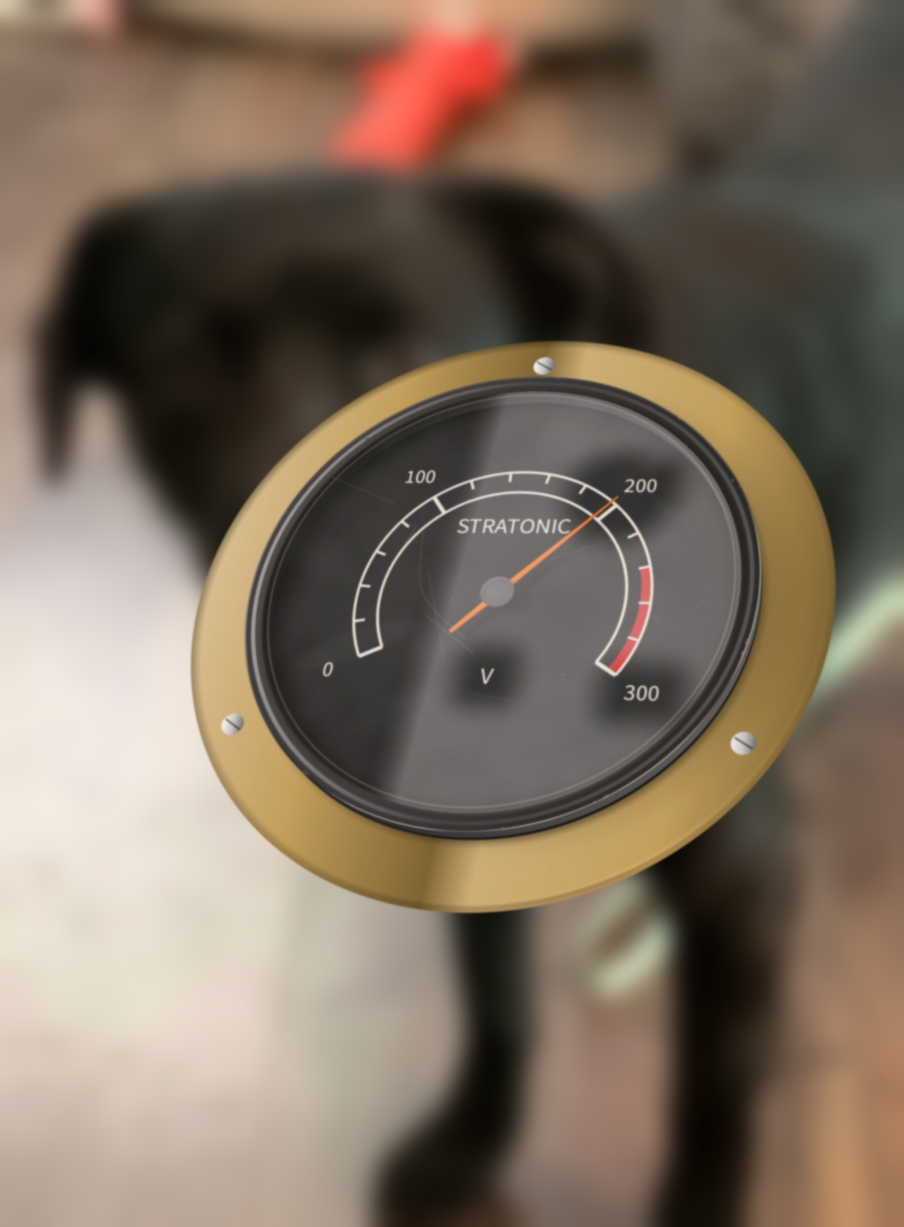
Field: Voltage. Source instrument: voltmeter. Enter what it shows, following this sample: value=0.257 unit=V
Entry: value=200 unit=V
